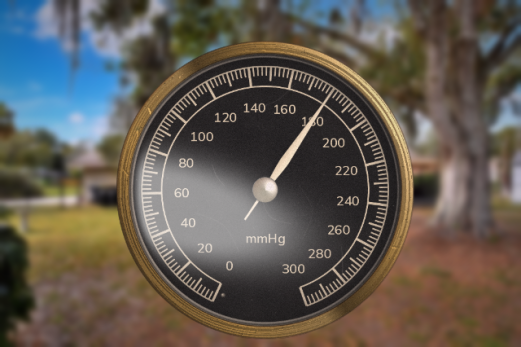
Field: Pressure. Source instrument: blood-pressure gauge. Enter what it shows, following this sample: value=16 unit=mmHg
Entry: value=180 unit=mmHg
